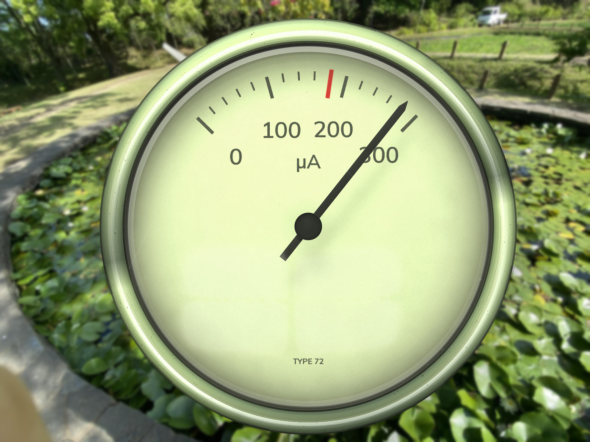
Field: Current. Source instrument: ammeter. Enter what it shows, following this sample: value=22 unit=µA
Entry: value=280 unit=µA
